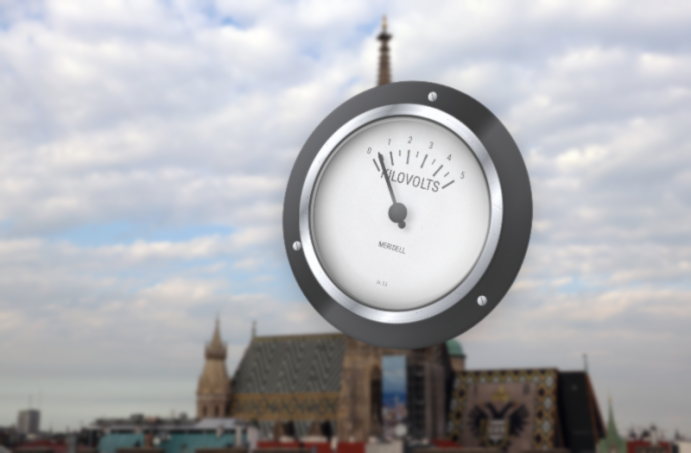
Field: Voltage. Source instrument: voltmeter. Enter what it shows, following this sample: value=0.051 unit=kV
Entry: value=0.5 unit=kV
